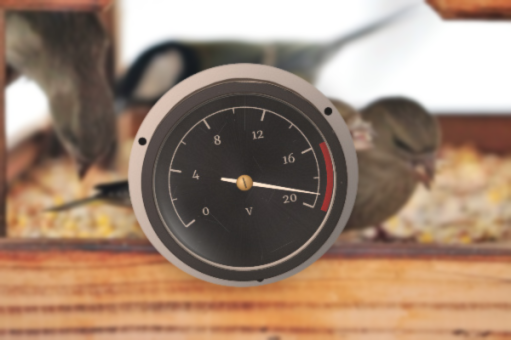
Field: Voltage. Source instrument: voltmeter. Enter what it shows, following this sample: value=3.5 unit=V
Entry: value=19 unit=V
